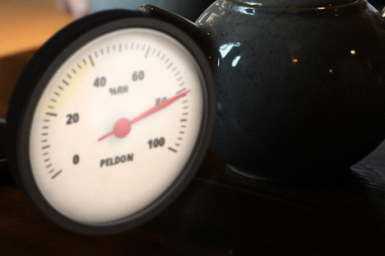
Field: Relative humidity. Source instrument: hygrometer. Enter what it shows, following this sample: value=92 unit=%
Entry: value=80 unit=%
